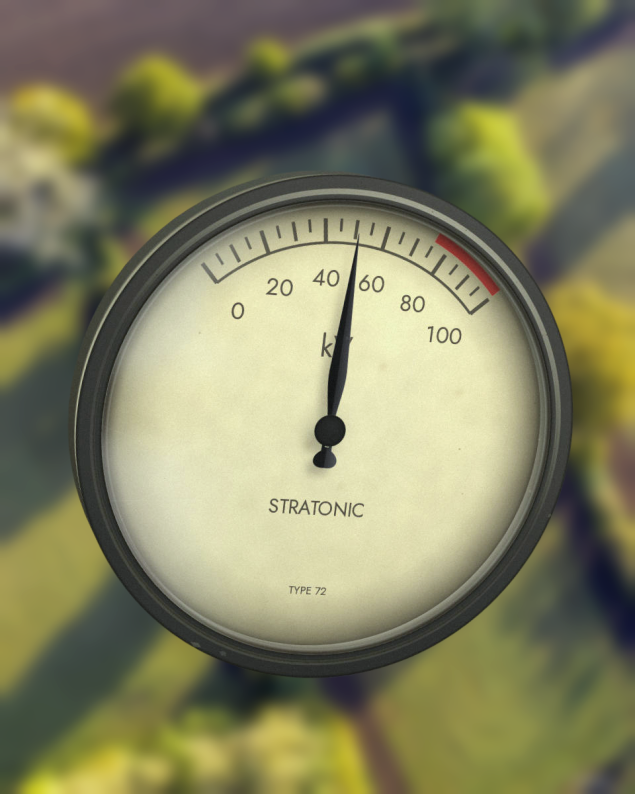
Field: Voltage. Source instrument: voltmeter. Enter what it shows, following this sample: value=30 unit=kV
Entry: value=50 unit=kV
